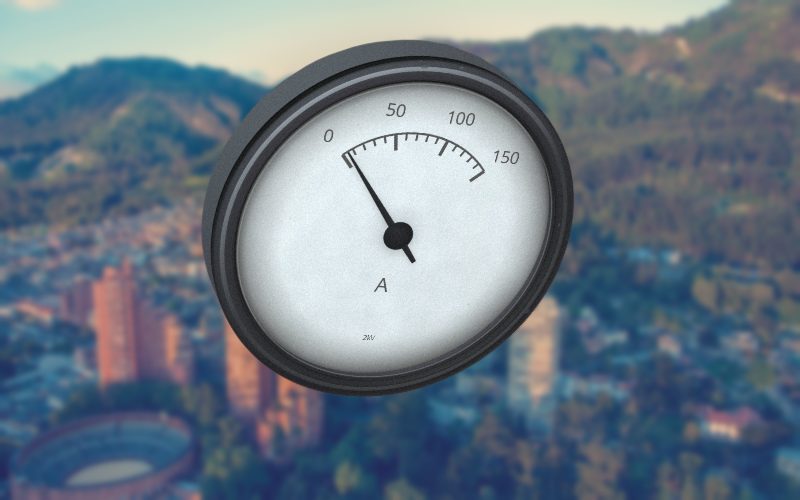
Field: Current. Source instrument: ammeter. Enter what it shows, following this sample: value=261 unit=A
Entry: value=5 unit=A
